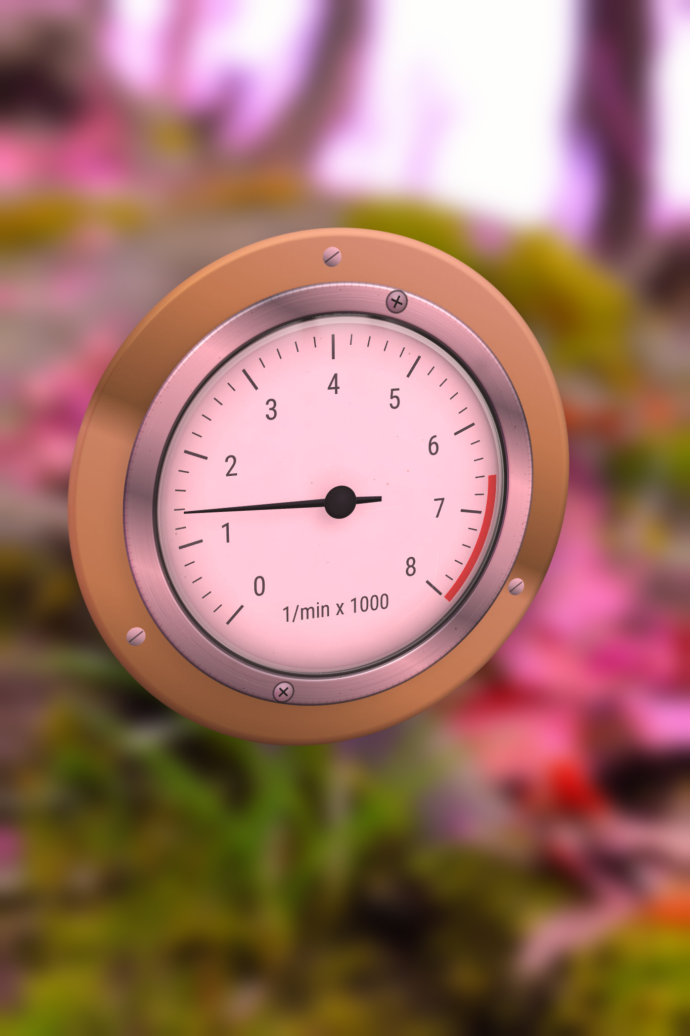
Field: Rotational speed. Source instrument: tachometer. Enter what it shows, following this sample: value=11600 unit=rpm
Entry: value=1400 unit=rpm
